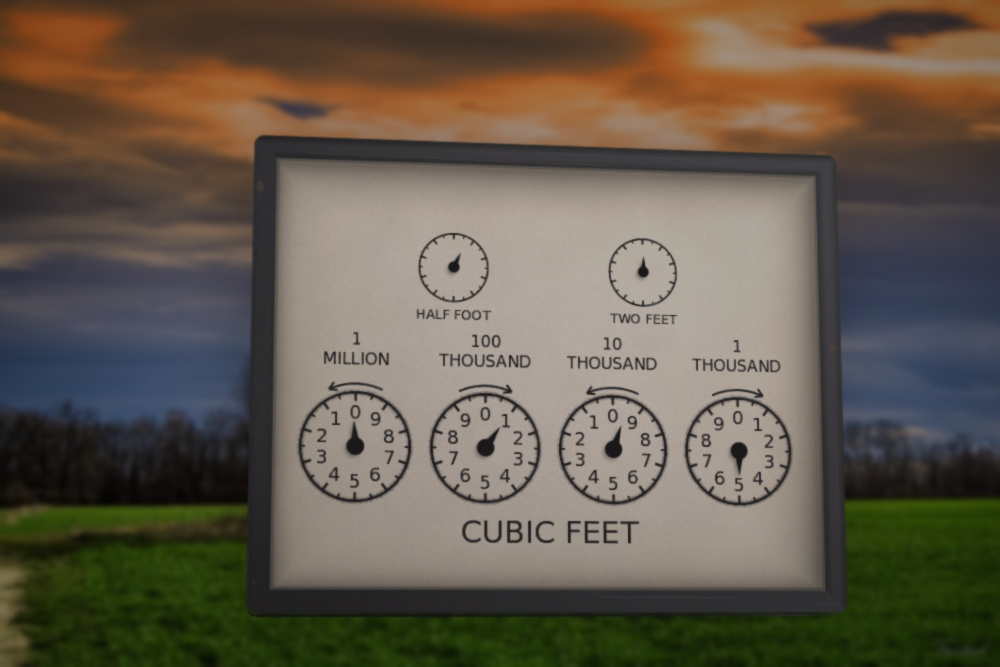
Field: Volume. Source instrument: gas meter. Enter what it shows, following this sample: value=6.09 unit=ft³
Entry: value=9500 unit=ft³
